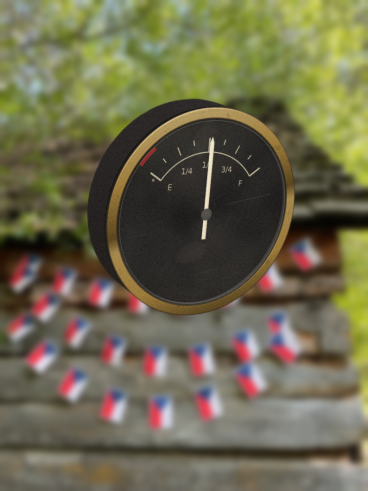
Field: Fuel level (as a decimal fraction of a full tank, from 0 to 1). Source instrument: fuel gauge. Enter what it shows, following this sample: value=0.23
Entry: value=0.5
